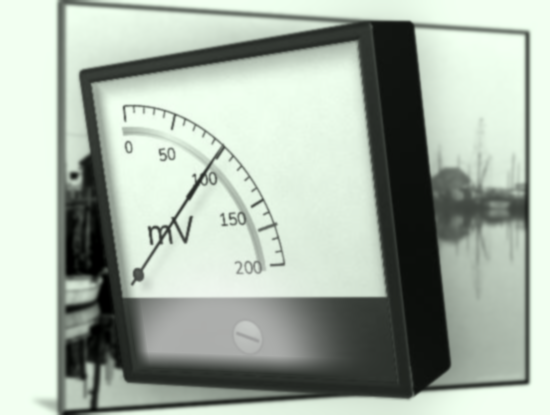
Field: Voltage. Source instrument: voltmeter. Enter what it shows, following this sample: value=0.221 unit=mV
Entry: value=100 unit=mV
